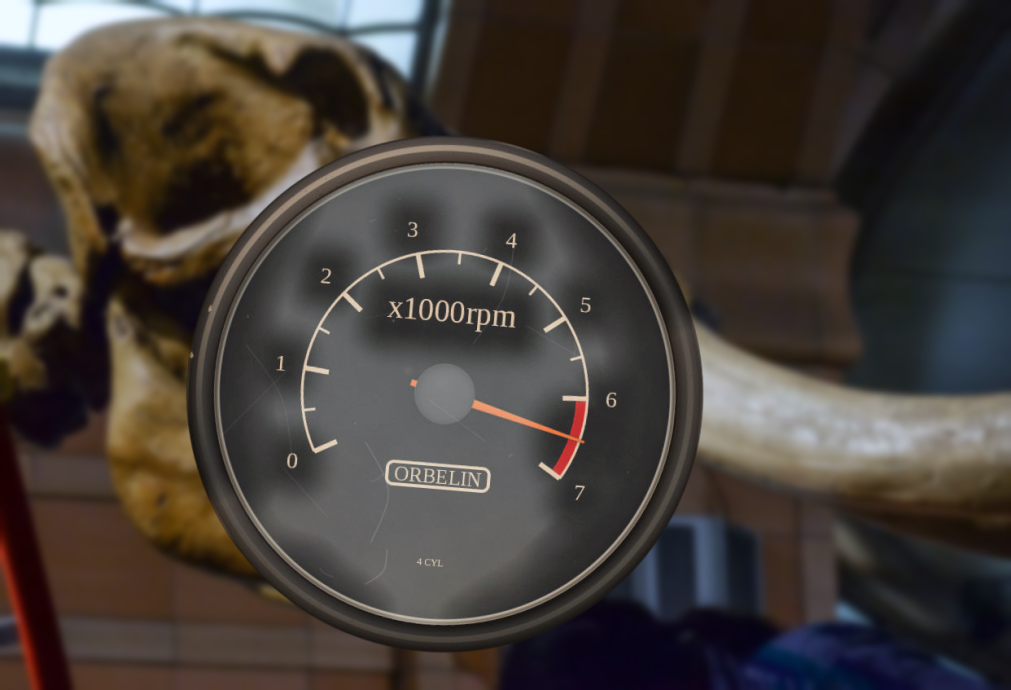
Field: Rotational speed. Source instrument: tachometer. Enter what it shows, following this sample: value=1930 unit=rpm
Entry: value=6500 unit=rpm
